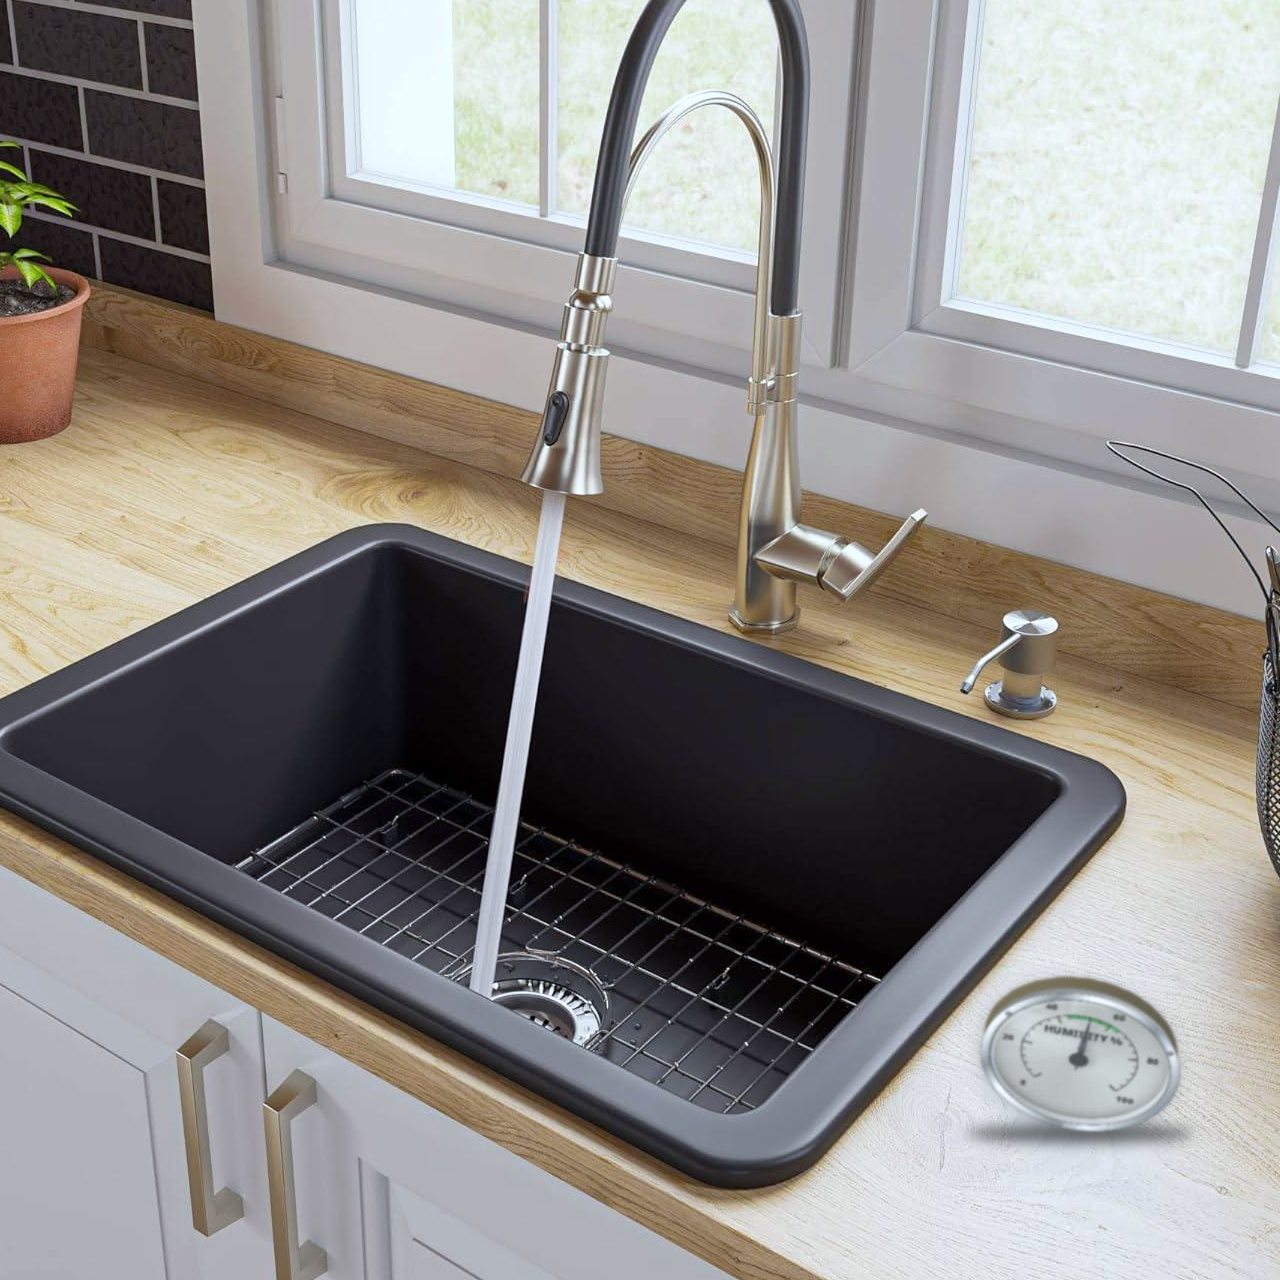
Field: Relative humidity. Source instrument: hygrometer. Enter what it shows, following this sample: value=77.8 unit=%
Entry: value=52 unit=%
